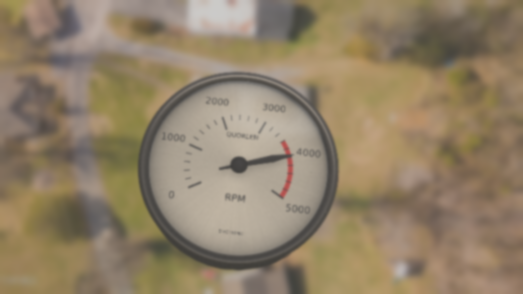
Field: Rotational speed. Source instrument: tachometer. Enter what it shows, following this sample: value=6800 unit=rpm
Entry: value=4000 unit=rpm
